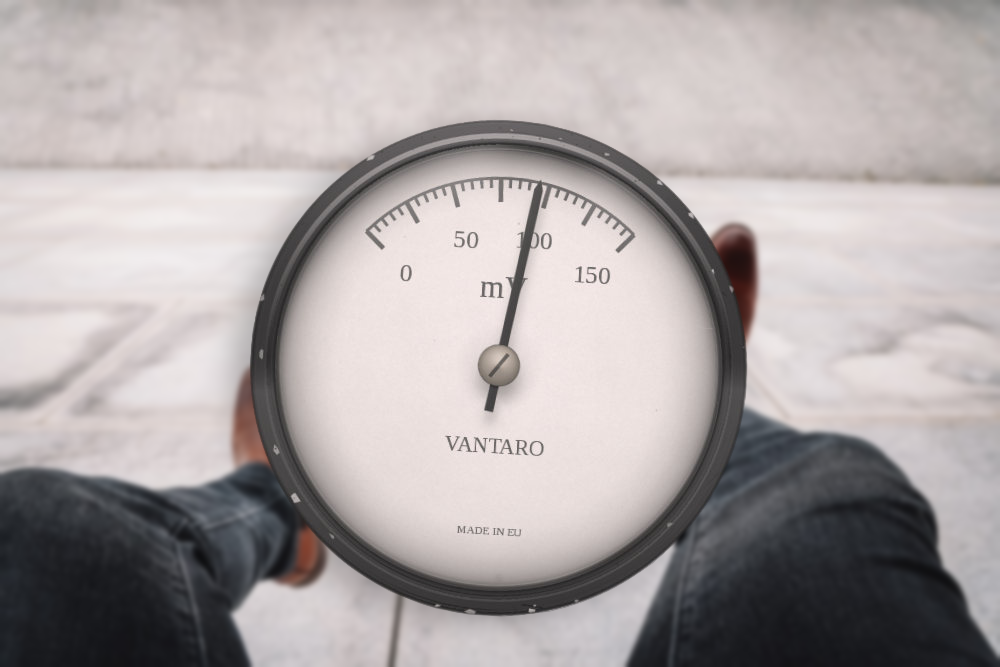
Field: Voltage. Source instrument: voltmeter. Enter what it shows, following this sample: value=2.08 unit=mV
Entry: value=95 unit=mV
